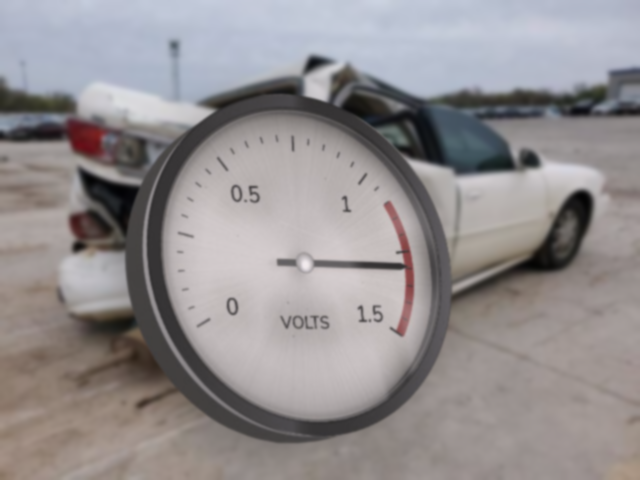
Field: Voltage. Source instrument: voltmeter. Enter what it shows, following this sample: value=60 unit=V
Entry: value=1.3 unit=V
